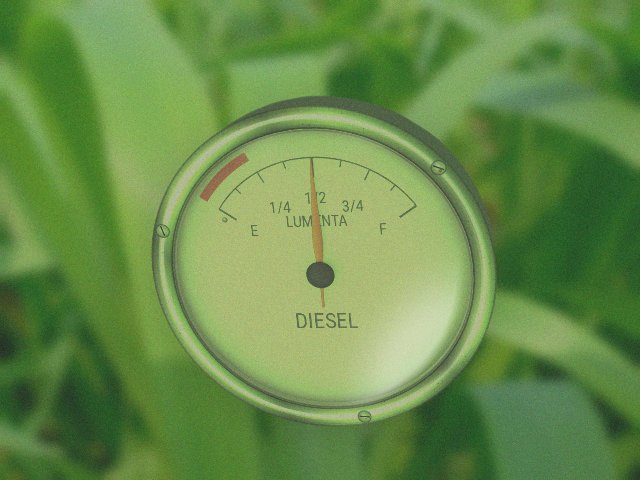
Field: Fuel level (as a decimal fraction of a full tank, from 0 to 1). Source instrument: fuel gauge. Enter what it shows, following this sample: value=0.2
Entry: value=0.5
